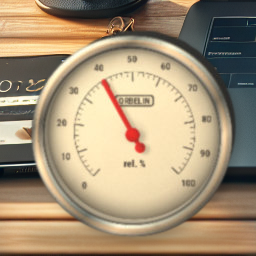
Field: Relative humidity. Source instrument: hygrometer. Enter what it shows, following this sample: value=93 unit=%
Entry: value=40 unit=%
